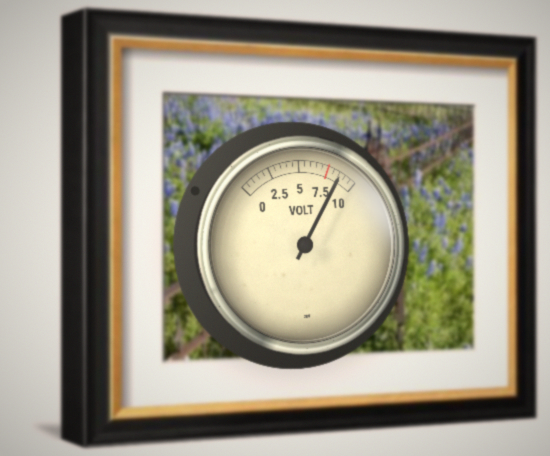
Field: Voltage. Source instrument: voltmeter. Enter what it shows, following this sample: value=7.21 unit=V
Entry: value=8.5 unit=V
